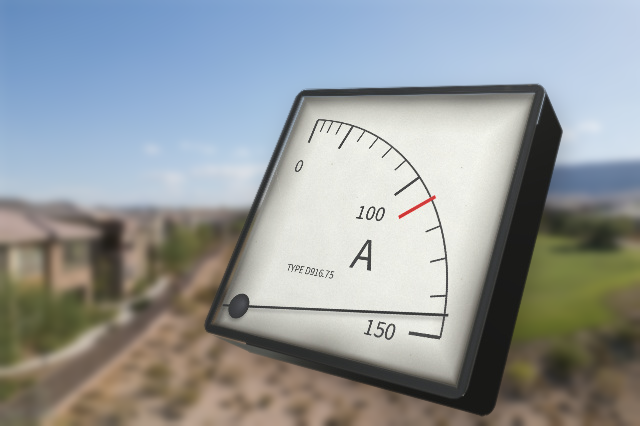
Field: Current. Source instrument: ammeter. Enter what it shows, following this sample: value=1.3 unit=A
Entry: value=145 unit=A
